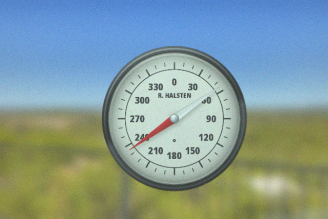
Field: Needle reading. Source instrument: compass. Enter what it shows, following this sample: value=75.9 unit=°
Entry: value=235 unit=°
